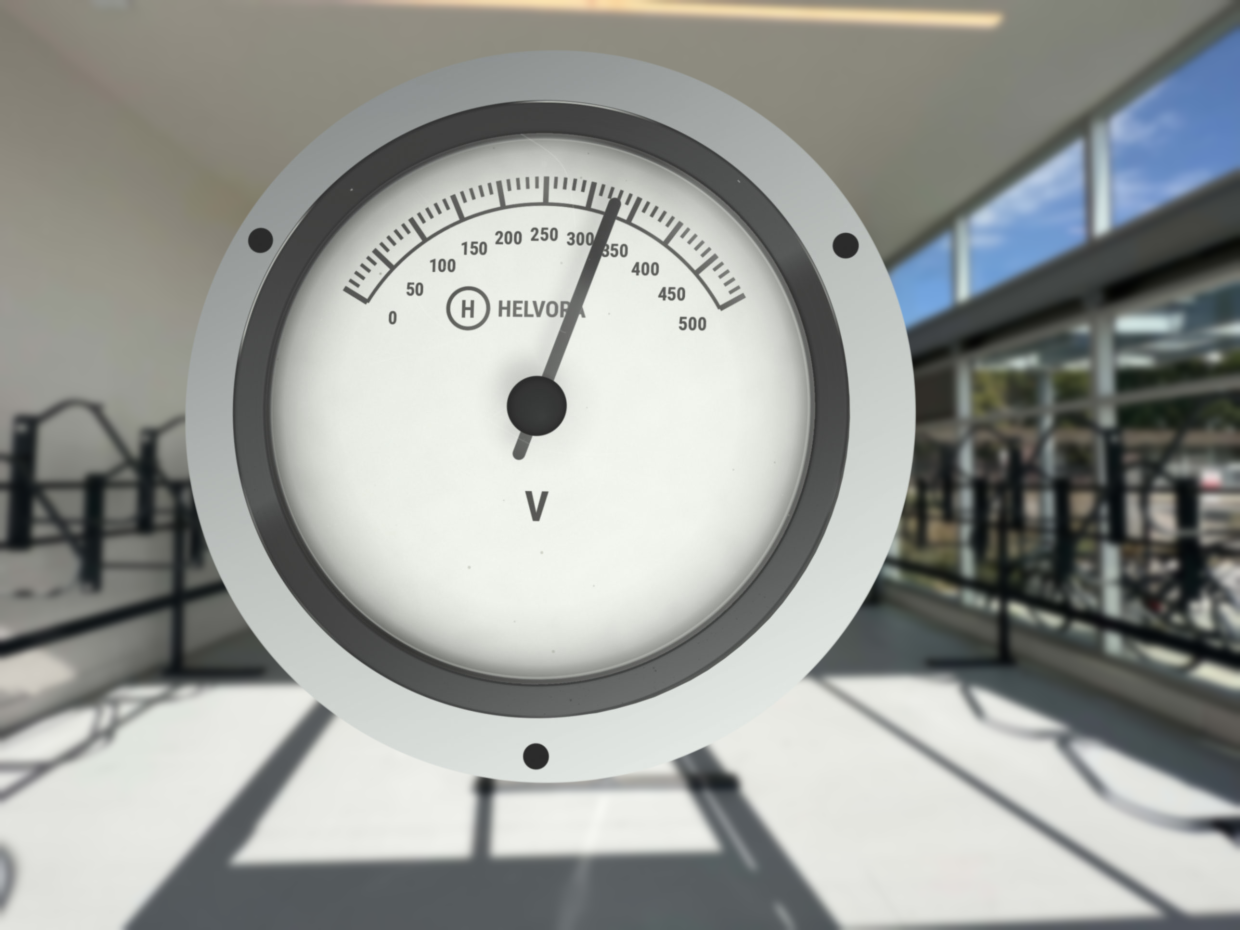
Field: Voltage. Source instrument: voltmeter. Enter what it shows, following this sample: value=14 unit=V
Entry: value=330 unit=V
